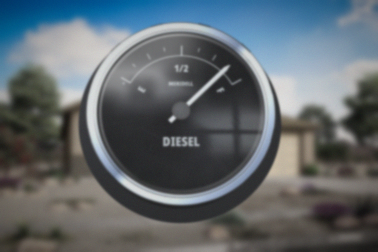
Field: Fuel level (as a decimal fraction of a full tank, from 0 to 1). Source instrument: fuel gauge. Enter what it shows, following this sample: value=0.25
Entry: value=0.875
